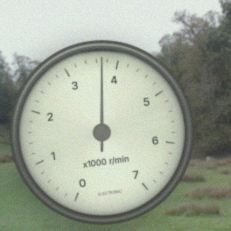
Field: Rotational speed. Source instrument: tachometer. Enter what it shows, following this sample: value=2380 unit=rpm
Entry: value=3700 unit=rpm
